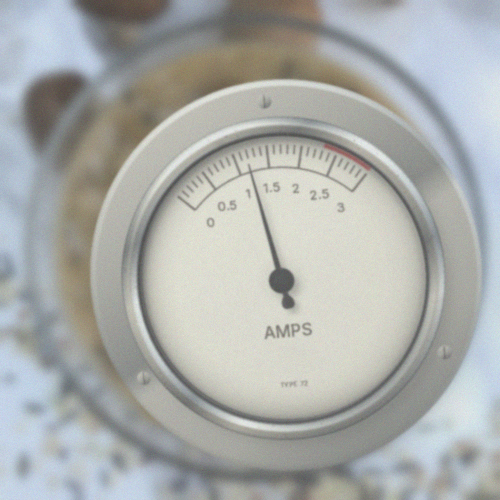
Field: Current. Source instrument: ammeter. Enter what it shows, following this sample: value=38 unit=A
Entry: value=1.2 unit=A
